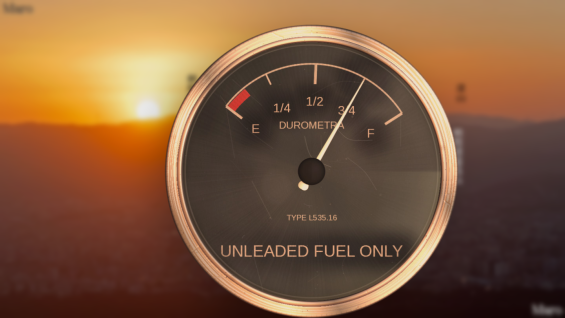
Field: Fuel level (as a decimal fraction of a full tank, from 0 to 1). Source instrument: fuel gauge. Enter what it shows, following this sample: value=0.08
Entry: value=0.75
